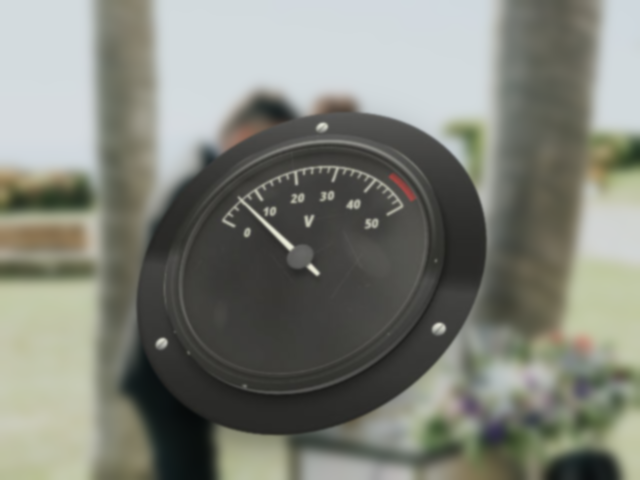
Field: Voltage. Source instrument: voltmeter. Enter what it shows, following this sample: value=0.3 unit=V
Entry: value=6 unit=V
